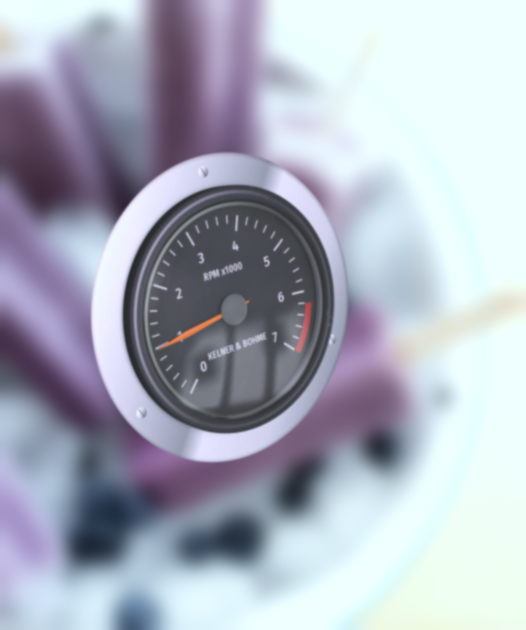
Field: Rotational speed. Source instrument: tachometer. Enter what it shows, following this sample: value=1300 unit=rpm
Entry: value=1000 unit=rpm
